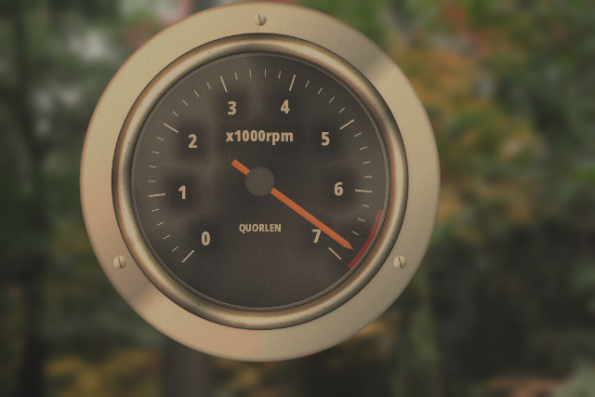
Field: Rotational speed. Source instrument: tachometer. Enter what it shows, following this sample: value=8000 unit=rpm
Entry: value=6800 unit=rpm
